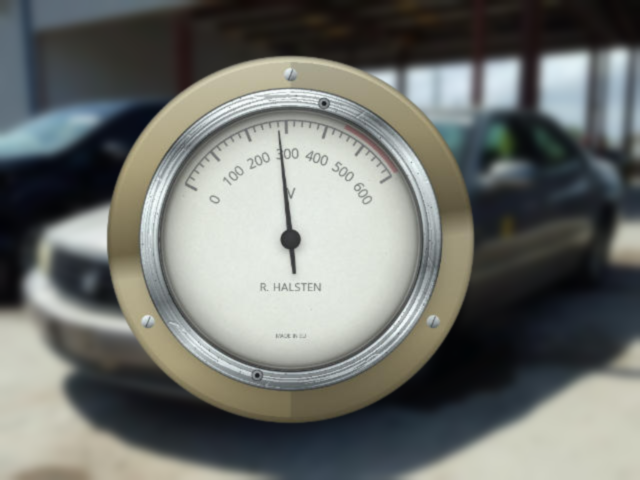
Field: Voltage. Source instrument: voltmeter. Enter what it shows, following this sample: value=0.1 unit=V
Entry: value=280 unit=V
